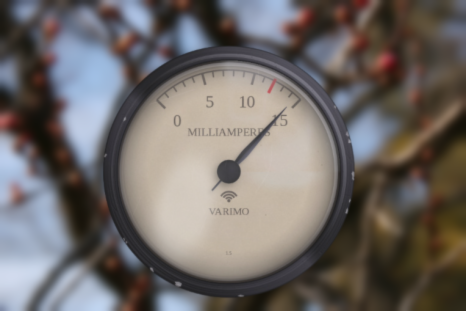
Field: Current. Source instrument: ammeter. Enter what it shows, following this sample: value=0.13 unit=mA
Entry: value=14.5 unit=mA
